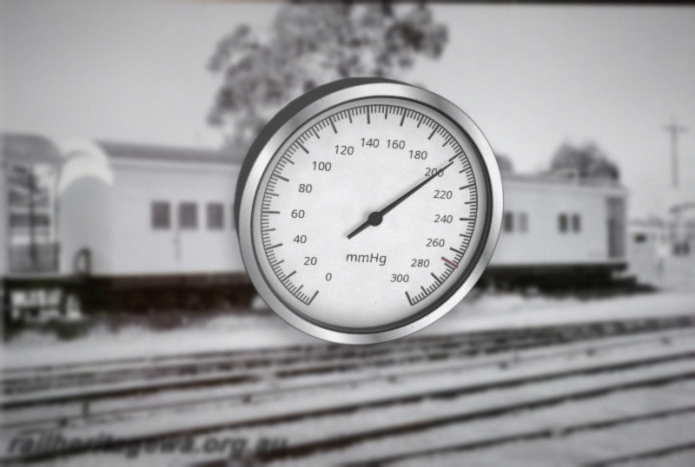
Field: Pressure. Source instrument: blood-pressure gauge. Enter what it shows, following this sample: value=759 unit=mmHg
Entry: value=200 unit=mmHg
